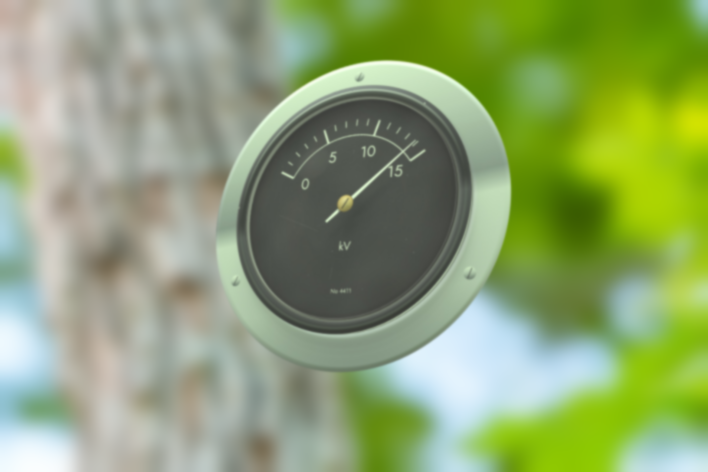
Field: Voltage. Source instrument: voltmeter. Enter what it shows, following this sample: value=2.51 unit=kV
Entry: value=14 unit=kV
